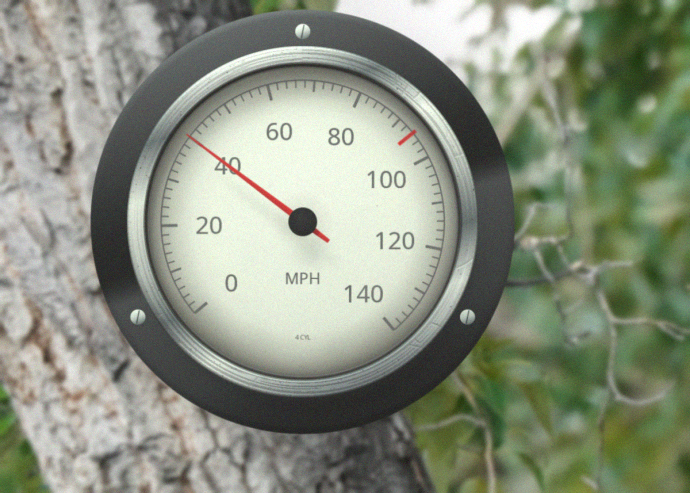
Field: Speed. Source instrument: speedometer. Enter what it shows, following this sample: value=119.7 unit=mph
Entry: value=40 unit=mph
